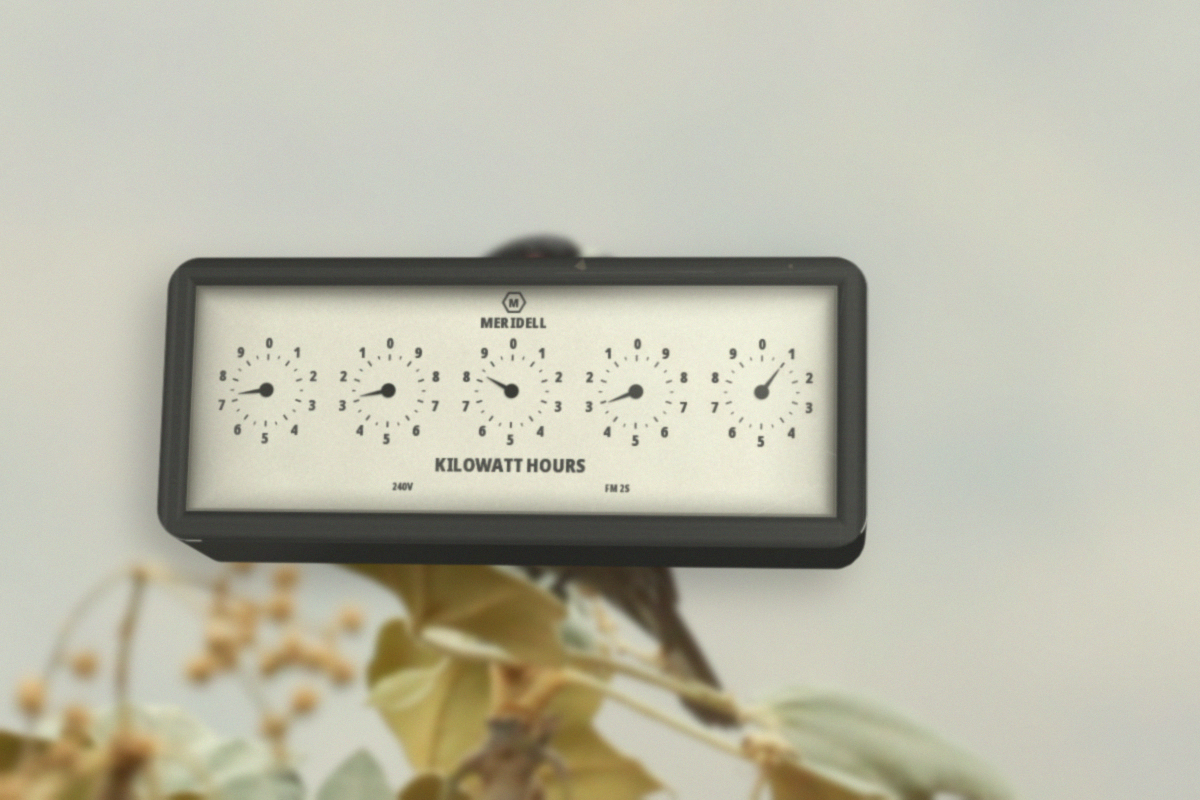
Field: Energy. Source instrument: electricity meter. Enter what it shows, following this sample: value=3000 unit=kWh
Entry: value=72831 unit=kWh
